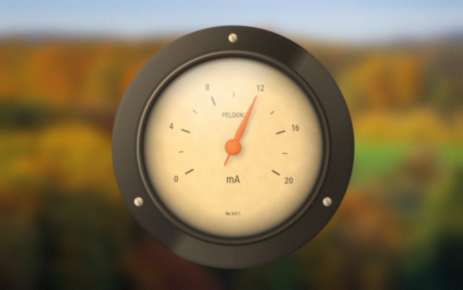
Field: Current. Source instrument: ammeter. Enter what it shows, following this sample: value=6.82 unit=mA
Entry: value=12 unit=mA
